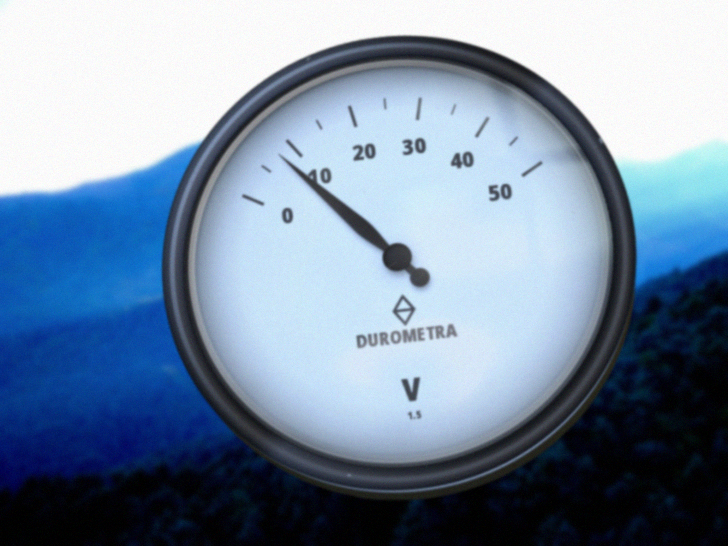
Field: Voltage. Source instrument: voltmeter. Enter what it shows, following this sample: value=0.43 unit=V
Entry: value=7.5 unit=V
